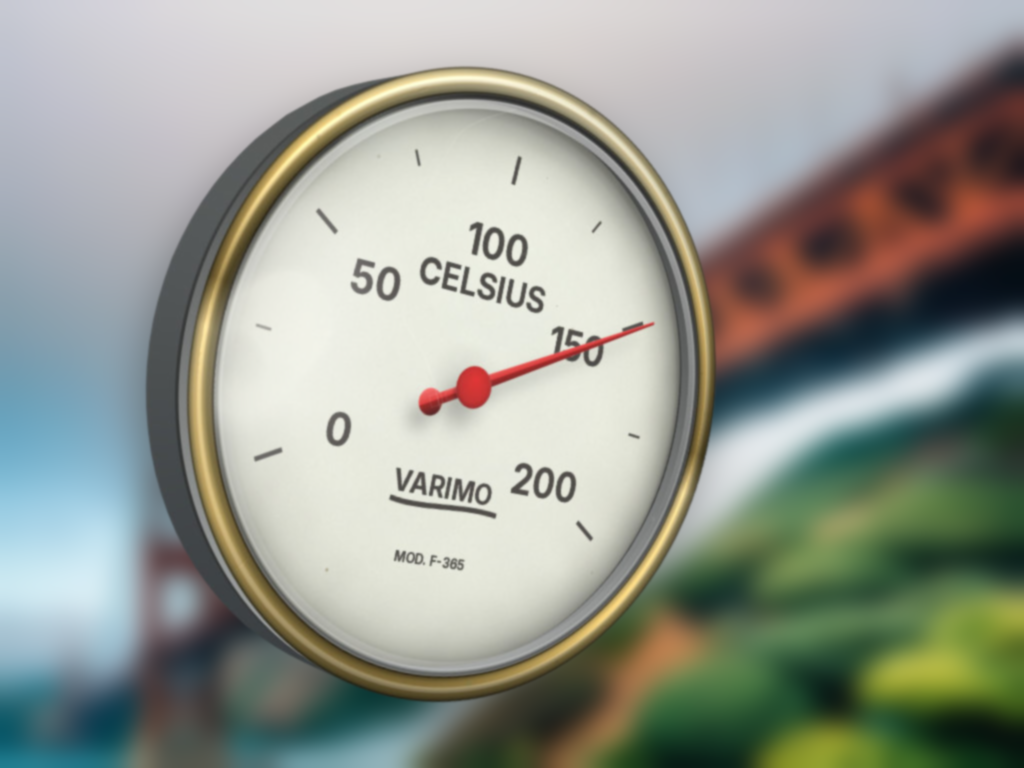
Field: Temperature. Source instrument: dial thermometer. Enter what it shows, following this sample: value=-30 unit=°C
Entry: value=150 unit=°C
